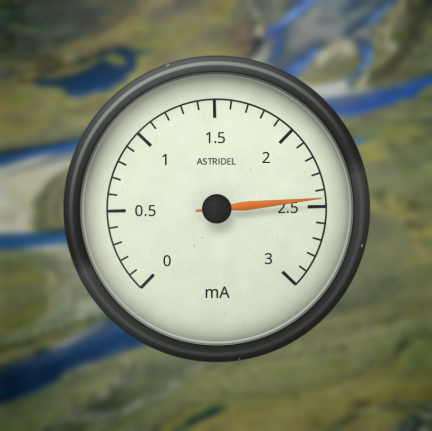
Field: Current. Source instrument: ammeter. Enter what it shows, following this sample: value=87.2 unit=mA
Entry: value=2.45 unit=mA
